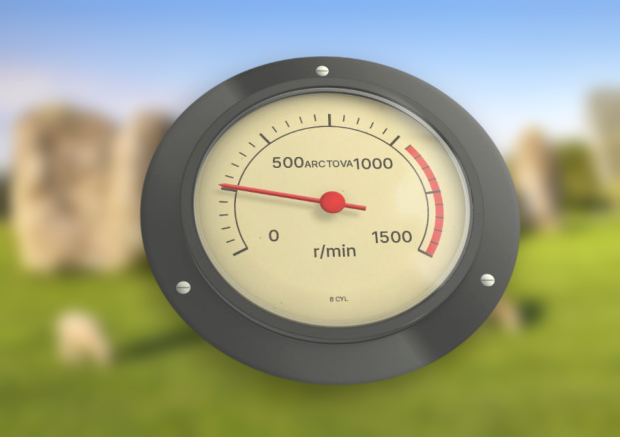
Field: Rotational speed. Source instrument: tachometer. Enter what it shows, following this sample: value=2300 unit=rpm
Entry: value=250 unit=rpm
